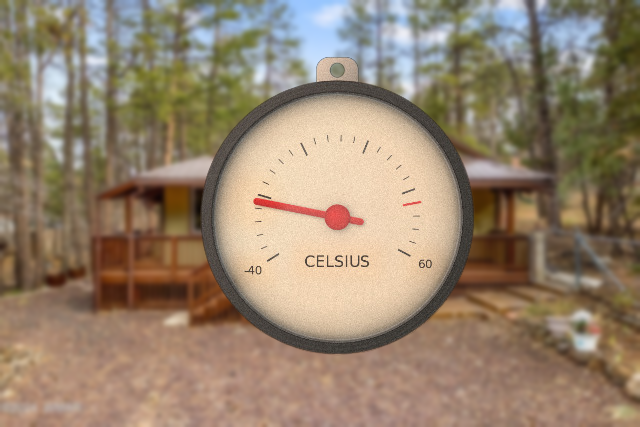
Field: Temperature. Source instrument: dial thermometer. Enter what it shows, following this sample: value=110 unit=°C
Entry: value=-22 unit=°C
